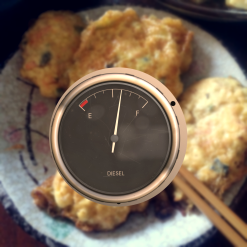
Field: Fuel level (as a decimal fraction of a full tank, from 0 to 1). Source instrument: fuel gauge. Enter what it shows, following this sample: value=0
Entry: value=0.625
